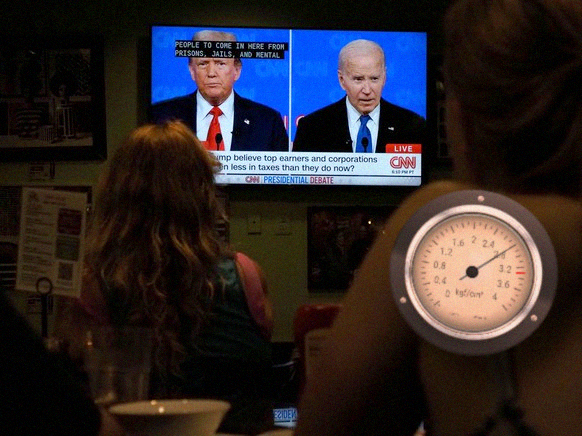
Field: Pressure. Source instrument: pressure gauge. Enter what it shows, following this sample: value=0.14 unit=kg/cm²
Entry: value=2.8 unit=kg/cm²
